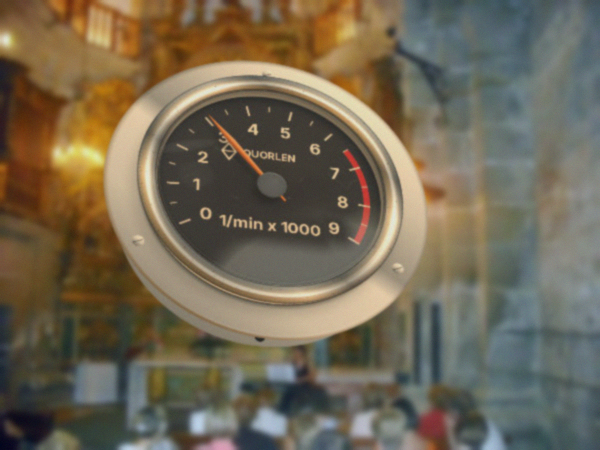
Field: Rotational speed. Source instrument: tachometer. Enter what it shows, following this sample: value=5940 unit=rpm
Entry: value=3000 unit=rpm
